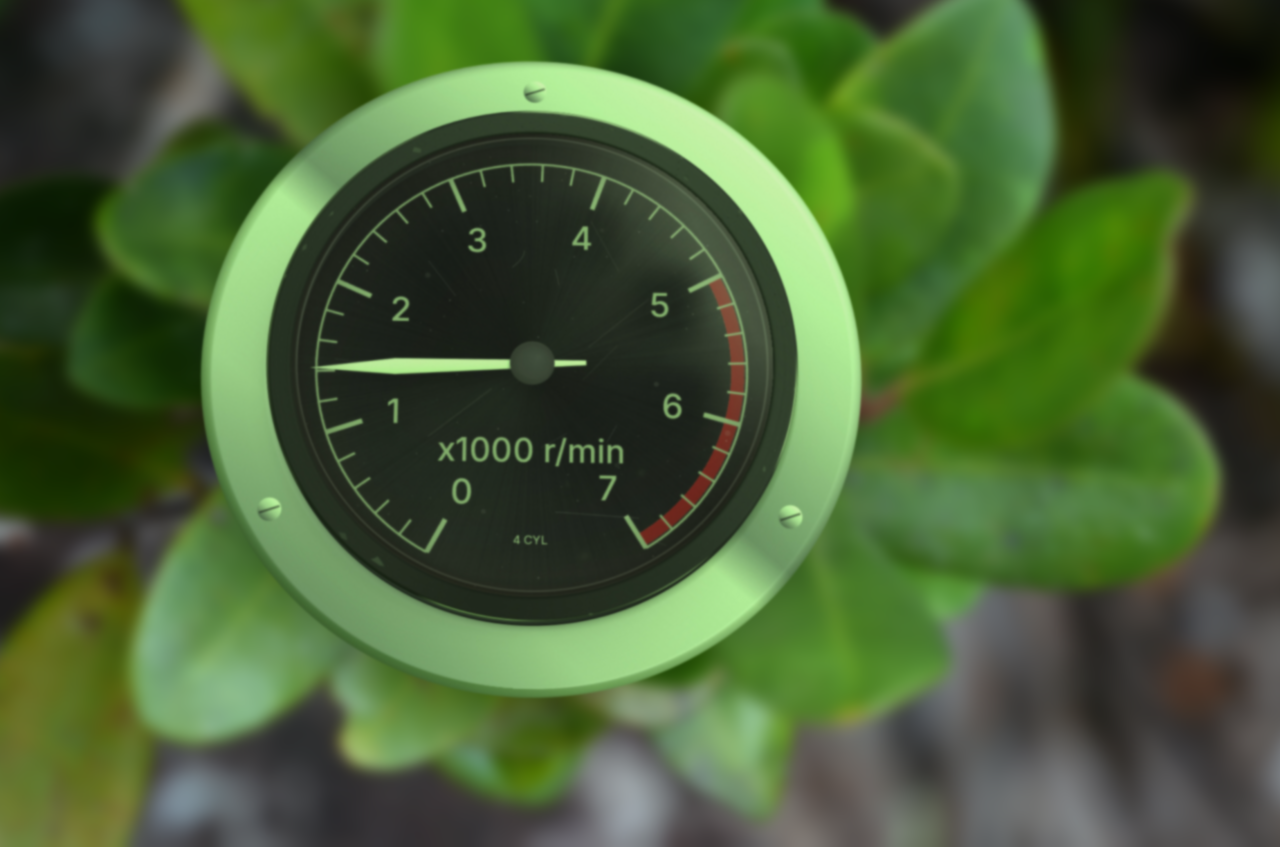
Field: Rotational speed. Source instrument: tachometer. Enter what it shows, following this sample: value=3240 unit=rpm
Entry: value=1400 unit=rpm
